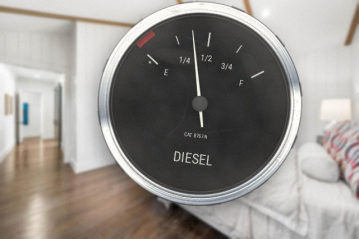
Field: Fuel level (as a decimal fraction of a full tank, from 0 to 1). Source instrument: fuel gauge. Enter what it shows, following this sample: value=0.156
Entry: value=0.375
